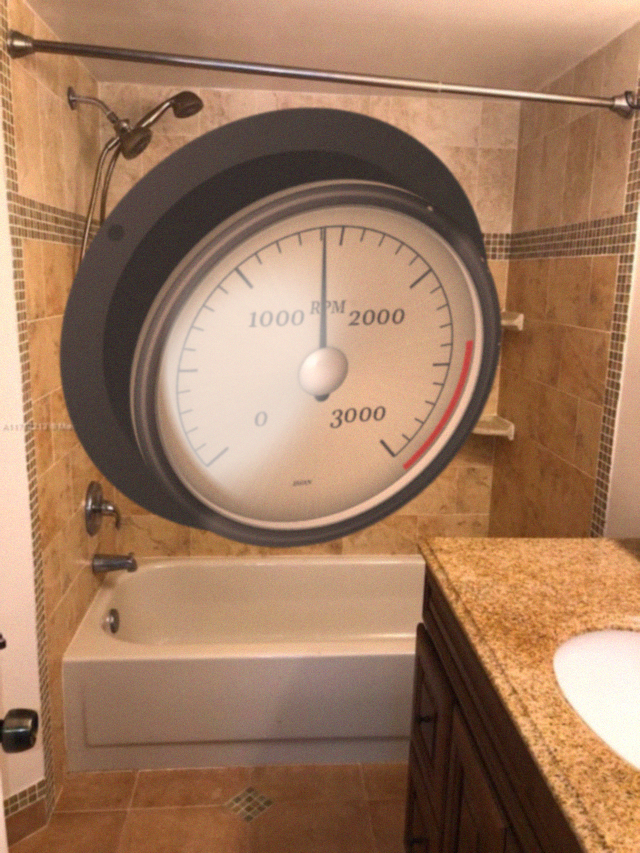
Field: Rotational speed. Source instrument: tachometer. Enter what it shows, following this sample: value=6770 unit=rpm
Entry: value=1400 unit=rpm
